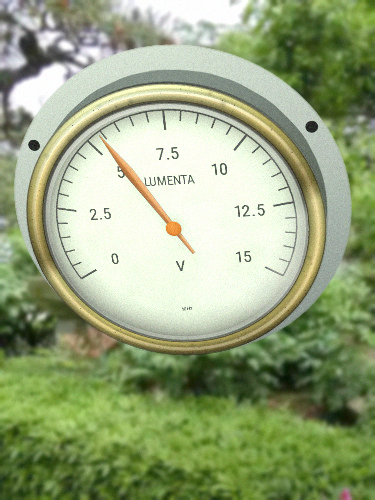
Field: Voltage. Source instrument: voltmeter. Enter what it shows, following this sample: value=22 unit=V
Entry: value=5.5 unit=V
